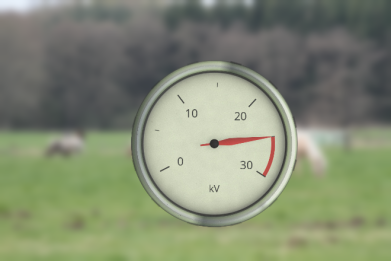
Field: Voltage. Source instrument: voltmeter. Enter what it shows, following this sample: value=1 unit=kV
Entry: value=25 unit=kV
